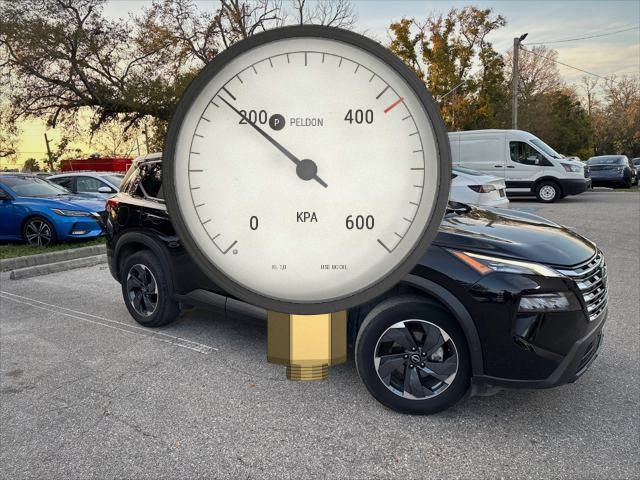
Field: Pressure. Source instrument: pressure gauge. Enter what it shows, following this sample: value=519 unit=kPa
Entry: value=190 unit=kPa
